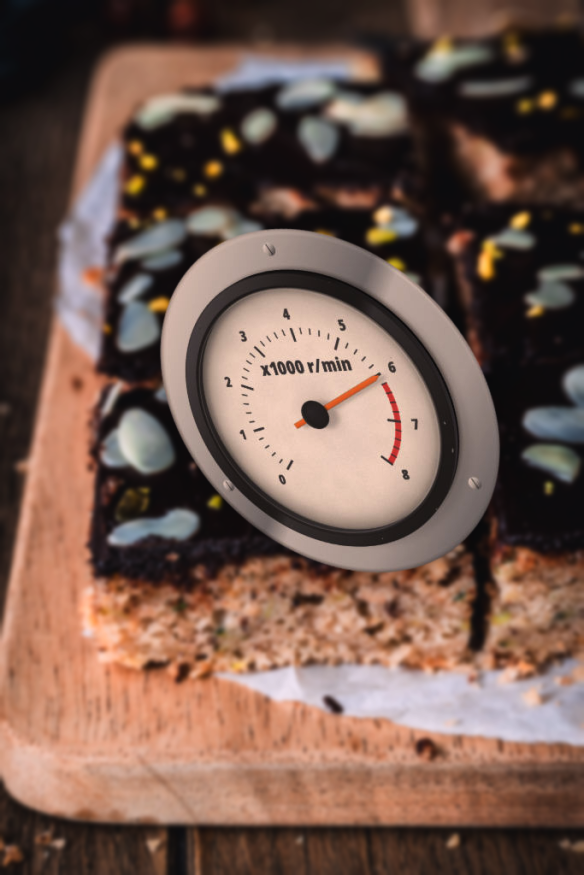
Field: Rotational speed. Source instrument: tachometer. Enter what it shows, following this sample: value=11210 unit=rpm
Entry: value=6000 unit=rpm
